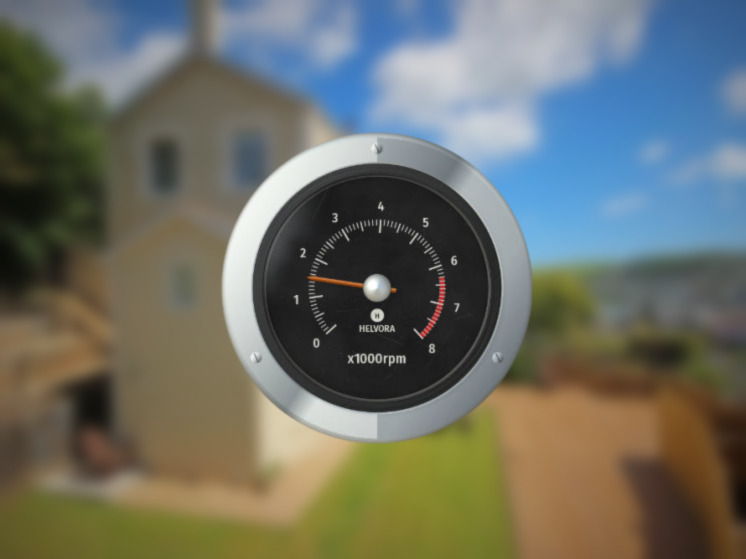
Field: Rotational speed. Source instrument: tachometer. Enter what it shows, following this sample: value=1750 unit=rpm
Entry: value=1500 unit=rpm
